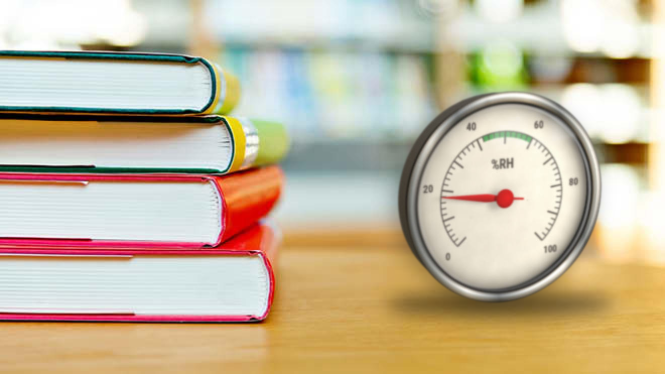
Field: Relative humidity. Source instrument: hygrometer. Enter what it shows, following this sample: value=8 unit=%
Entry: value=18 unit=%
